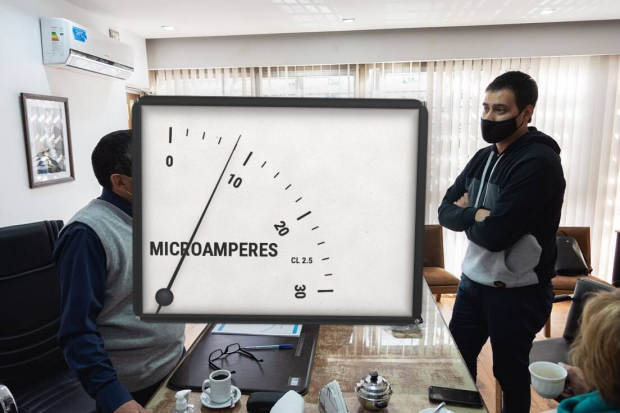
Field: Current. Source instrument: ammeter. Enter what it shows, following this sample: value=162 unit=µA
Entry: value=8 unit=µA
